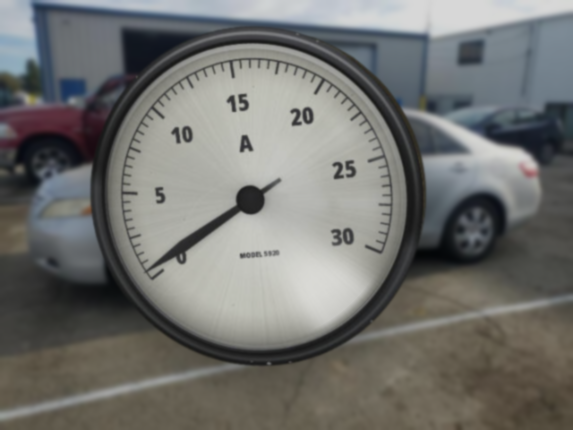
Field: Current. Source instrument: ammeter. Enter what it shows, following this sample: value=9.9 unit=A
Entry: value=0.5 unit=A
